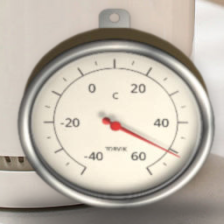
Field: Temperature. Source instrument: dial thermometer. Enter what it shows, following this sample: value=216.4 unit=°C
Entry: value=50 unit=°C
